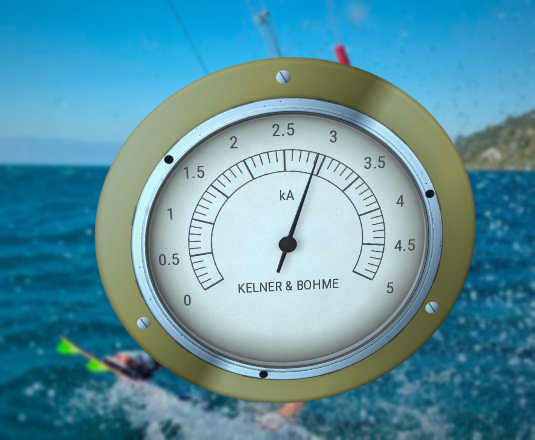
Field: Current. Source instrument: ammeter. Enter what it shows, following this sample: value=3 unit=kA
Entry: value=2.9 unit=kA
